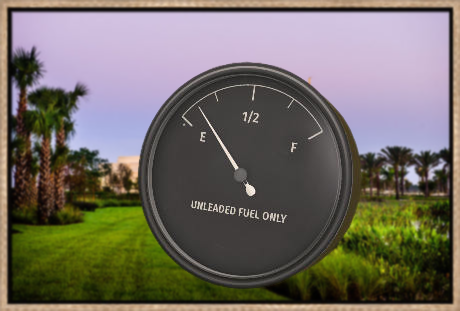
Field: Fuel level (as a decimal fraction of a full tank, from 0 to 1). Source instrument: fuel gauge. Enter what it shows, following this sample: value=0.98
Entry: value=0.125
